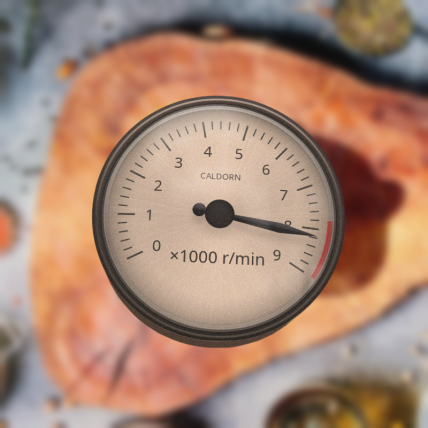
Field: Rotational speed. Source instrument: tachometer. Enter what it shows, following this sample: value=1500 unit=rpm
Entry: value=8200 unit=rpm
